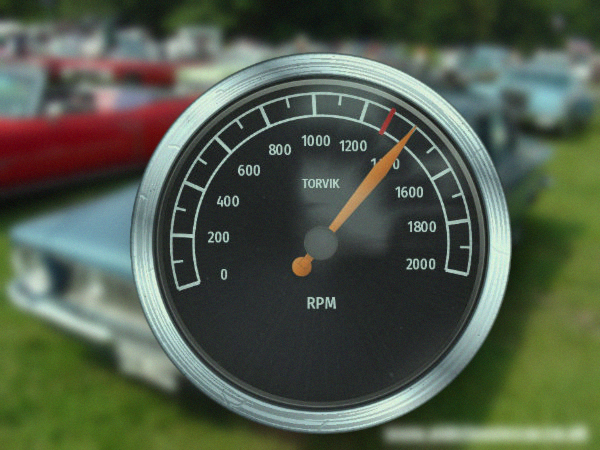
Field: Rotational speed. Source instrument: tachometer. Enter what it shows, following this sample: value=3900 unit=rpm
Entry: value=1400 unit=rpm
